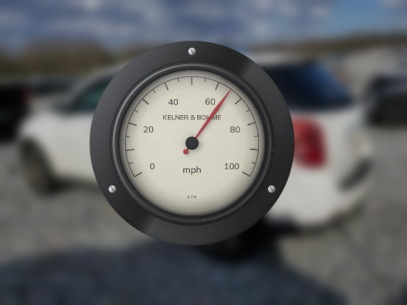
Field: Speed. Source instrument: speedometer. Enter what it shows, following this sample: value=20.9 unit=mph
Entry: value=65 unit=mph
